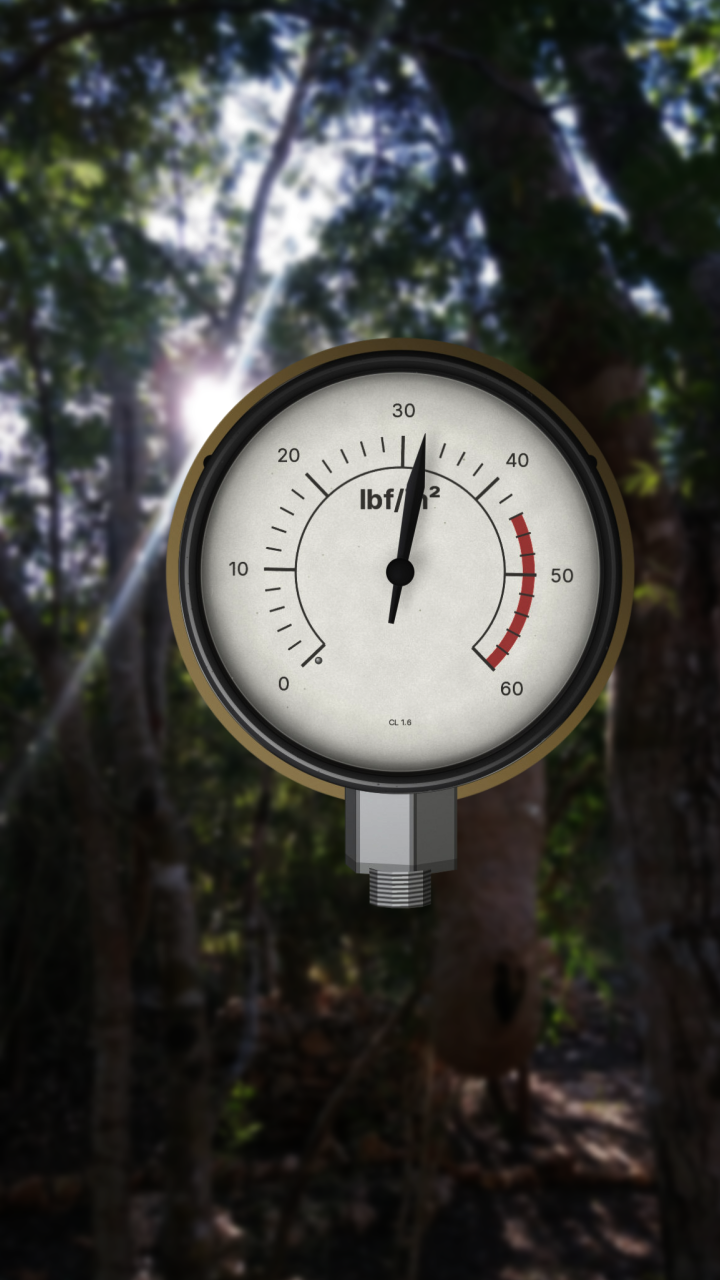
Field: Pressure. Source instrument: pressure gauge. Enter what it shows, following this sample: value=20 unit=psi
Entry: value=32 unit=psi
